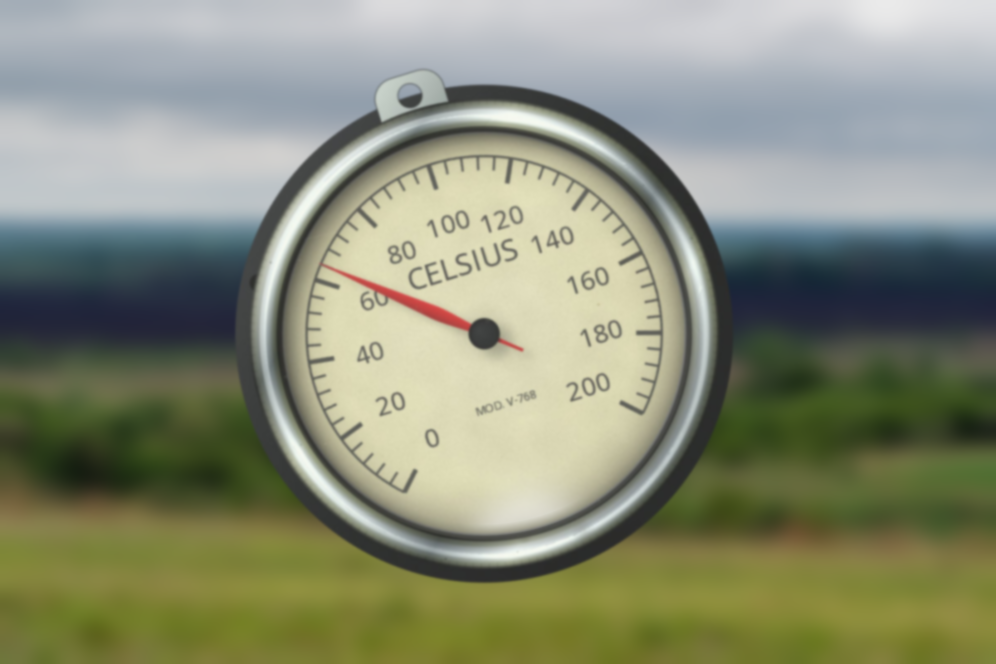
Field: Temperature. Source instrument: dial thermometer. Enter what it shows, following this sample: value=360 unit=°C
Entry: value=64 unit=°C
